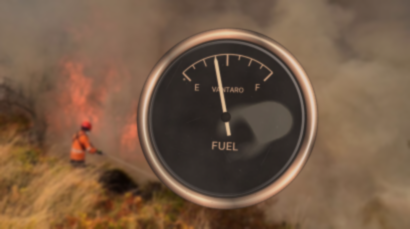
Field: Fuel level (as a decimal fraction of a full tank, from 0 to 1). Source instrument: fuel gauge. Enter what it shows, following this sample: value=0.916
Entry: value=0.375
